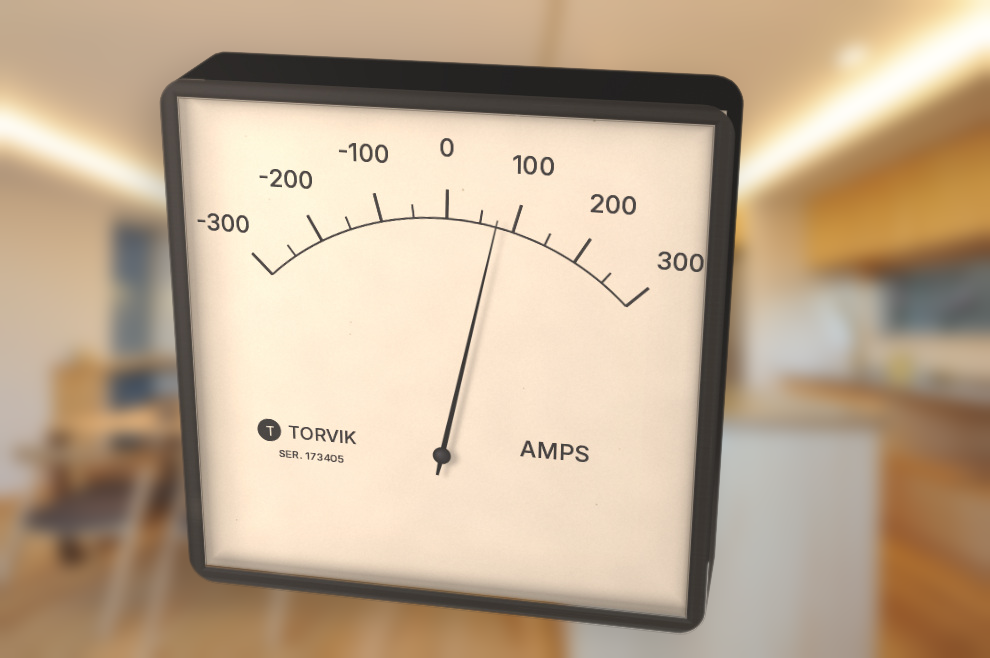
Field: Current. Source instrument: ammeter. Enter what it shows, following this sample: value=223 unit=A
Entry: value=75 unit=A
